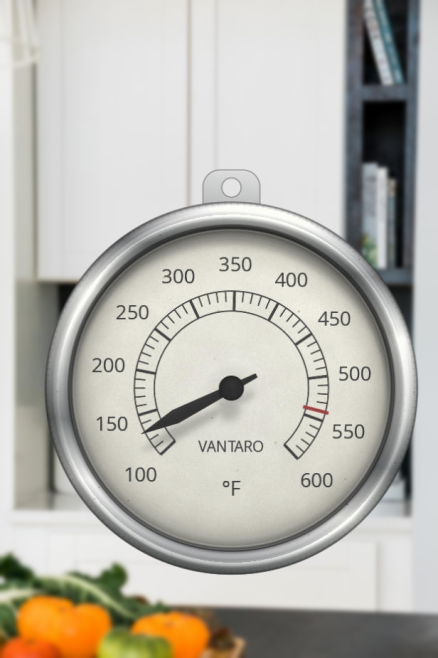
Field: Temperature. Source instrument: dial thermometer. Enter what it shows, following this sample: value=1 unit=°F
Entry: value=130 unit=°F
